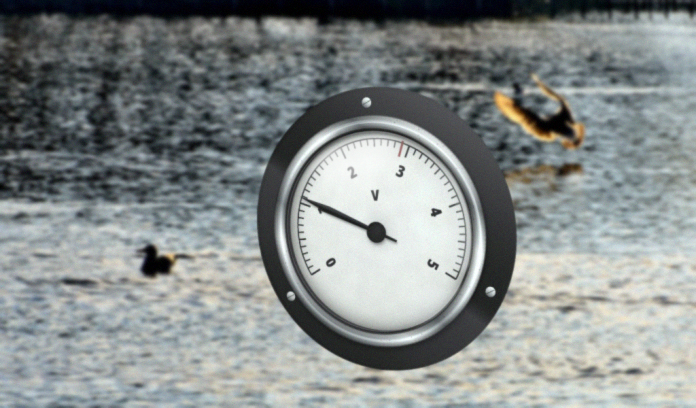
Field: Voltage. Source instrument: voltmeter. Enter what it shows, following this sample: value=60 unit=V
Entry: value=1.1 unit=V
